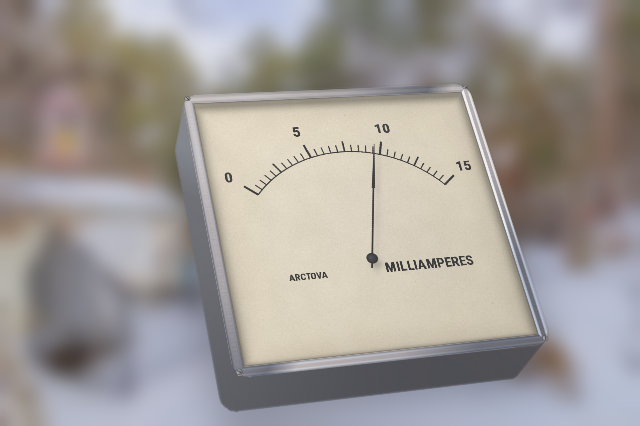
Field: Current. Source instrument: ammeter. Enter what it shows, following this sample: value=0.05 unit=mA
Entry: value=9.5 unit=mA
